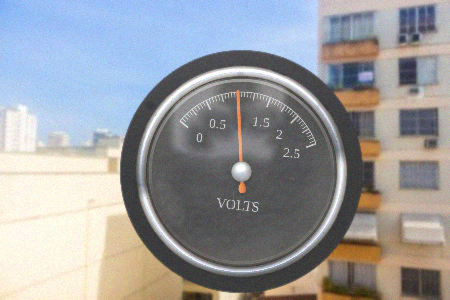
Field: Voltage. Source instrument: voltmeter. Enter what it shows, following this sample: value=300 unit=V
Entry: value=1 unit=V
